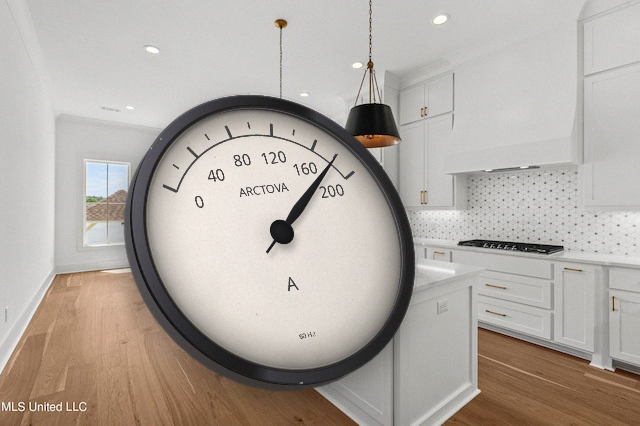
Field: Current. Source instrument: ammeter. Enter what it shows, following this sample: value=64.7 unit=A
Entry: value=180 unit=A
